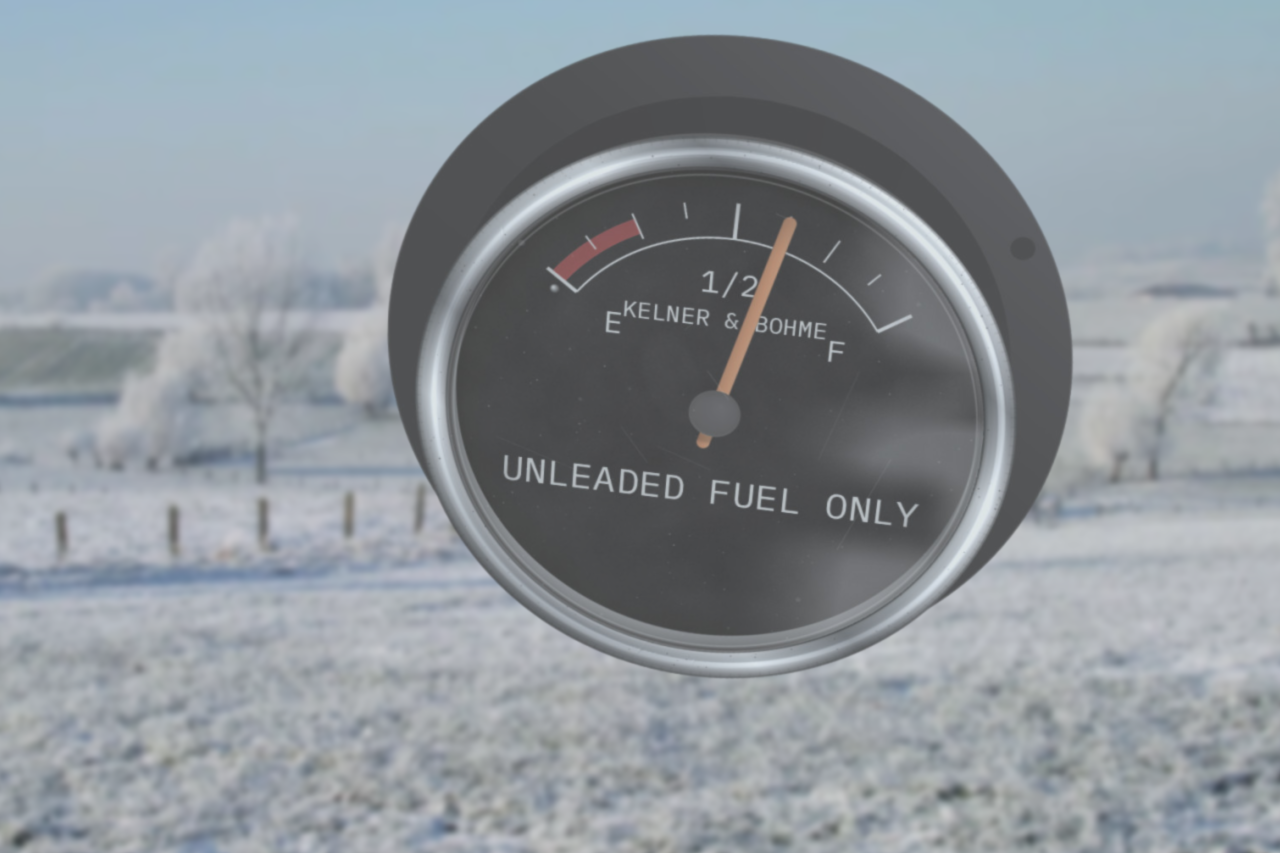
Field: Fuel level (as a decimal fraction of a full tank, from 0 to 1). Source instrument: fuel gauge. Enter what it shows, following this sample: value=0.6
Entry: value=0.625
